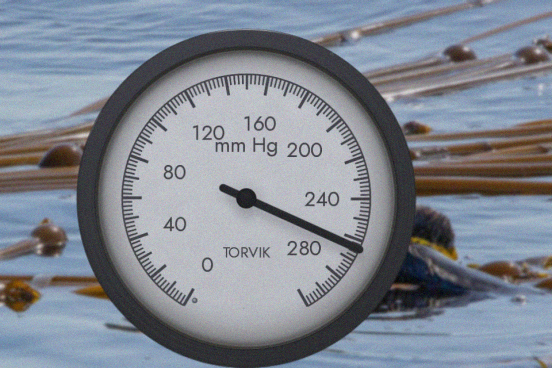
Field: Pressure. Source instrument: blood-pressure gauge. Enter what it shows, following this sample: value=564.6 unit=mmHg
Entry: value=264 unit=mmHg
